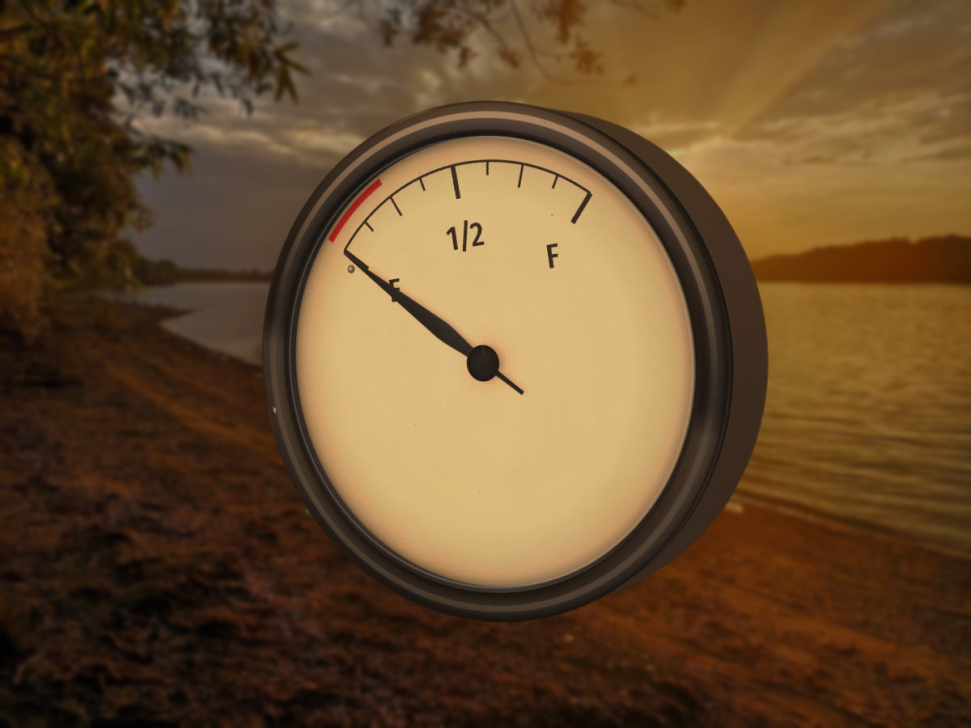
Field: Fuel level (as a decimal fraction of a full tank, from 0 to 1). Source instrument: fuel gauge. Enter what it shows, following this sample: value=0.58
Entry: value=0
